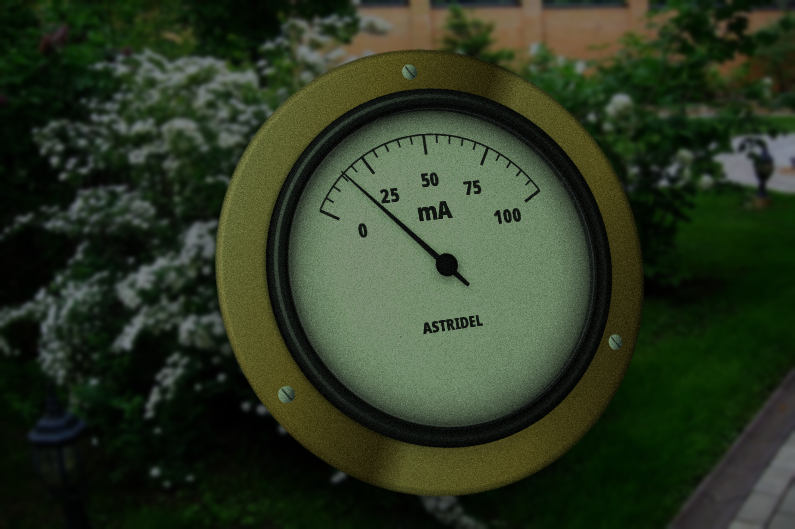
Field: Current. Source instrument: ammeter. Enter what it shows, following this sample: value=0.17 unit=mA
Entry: value=15 unit=mA
